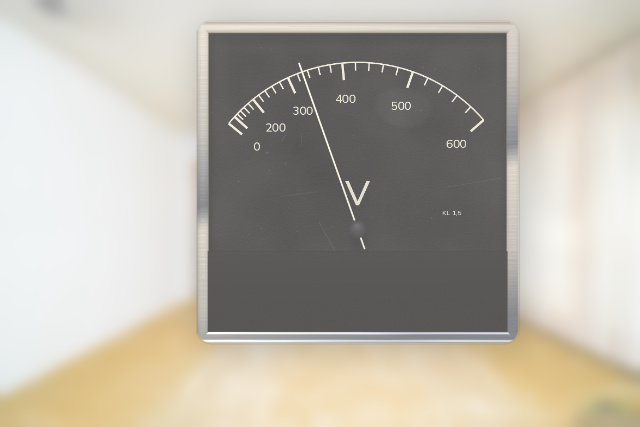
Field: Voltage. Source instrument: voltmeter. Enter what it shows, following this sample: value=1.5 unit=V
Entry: value=330 unit=V
